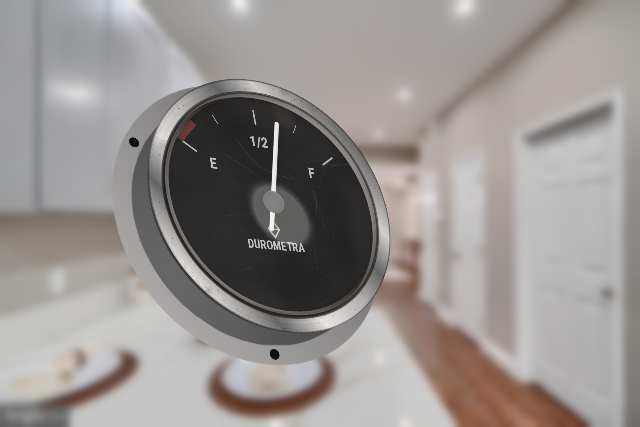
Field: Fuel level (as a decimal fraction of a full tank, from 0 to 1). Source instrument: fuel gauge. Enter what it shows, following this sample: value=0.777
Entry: value=0.625
